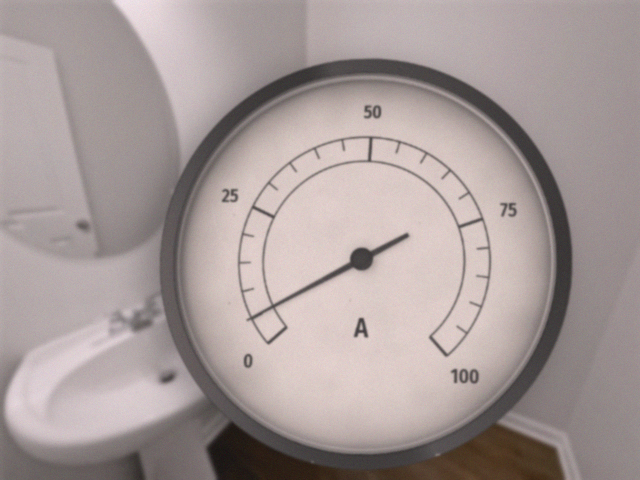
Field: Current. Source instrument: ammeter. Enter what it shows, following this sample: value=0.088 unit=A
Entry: value=5 unit=A
